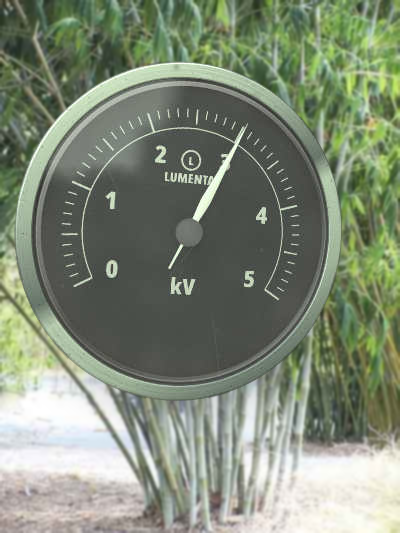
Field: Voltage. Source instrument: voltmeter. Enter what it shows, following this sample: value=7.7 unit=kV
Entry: value=3 unit=kV
